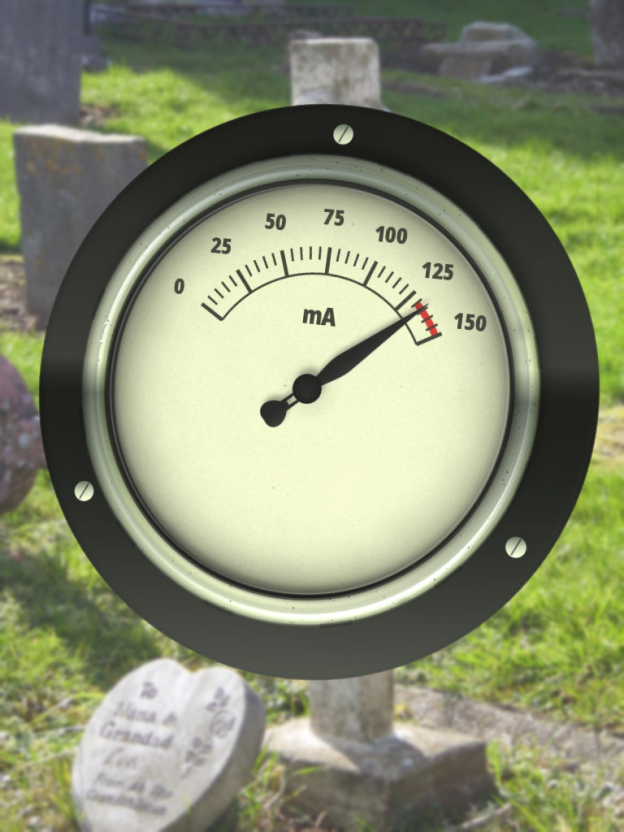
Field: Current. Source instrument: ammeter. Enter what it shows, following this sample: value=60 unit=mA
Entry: value=135 unit=mA
